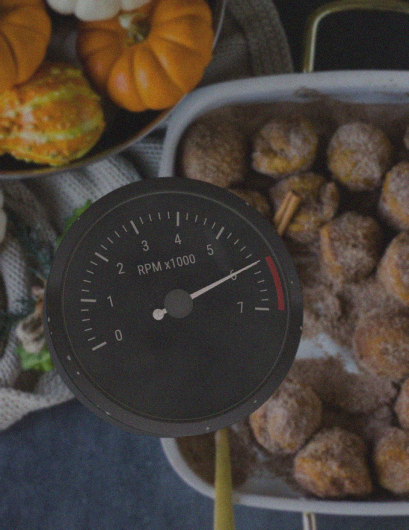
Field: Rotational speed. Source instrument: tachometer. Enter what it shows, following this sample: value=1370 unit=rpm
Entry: value=6000 unit=rpm
